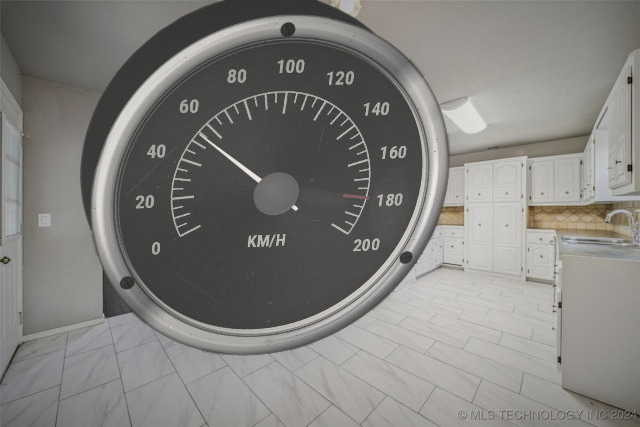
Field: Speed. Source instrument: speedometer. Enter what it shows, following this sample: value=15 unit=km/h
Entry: value=55 unit=km/h
